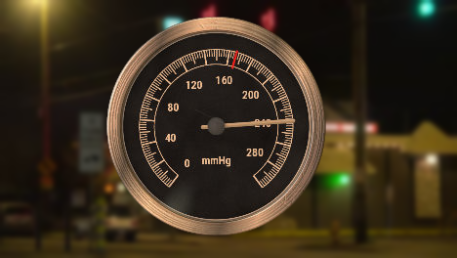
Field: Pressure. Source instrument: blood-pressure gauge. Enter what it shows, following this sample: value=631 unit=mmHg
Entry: value=240 unit=mmHg
